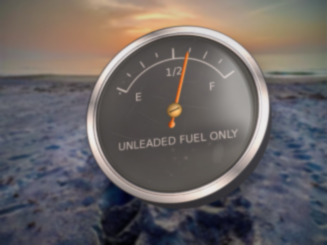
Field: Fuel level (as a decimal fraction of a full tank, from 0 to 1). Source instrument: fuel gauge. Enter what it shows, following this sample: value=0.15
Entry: value=0.625
